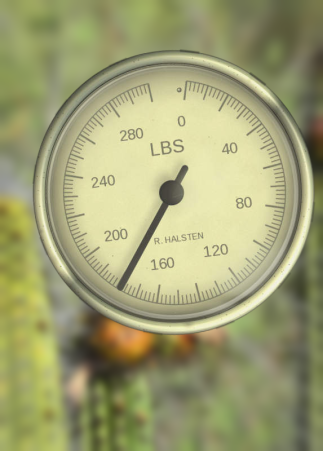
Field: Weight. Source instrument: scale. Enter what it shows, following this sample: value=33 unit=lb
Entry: value=178 unit=lb
